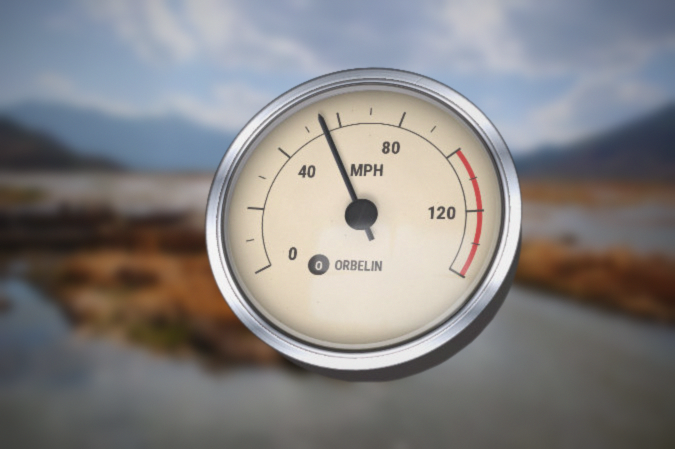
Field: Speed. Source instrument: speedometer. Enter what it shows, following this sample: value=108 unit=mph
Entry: value=55 unit=mph
